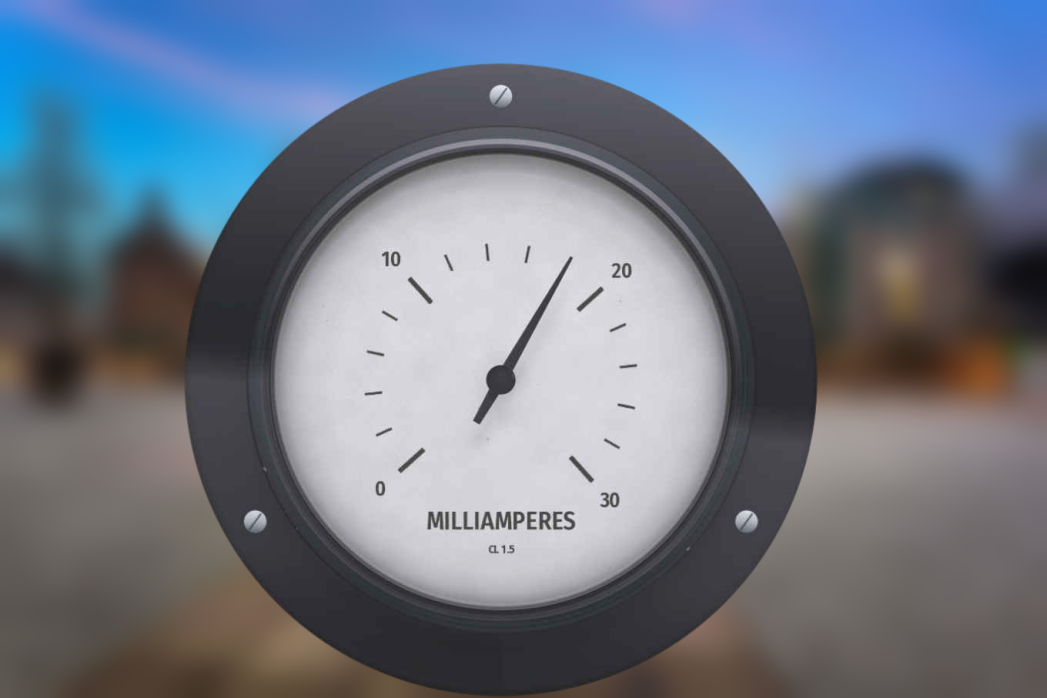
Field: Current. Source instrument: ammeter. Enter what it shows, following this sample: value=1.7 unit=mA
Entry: value=18 unit=mA
